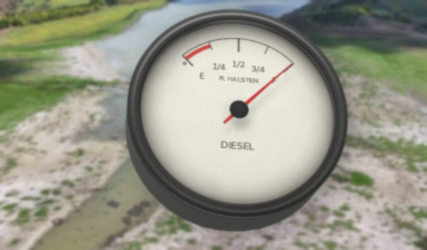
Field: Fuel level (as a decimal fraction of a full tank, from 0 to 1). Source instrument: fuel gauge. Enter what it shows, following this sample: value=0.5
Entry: value=1
